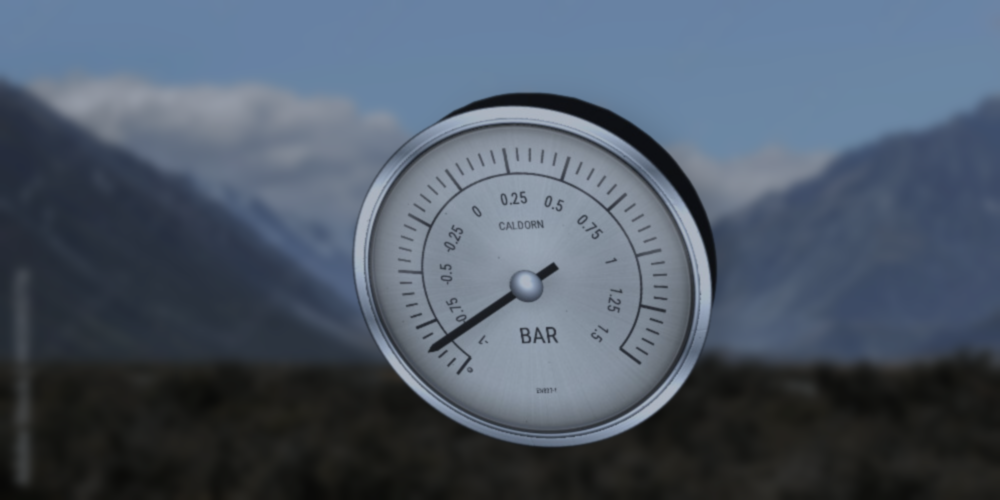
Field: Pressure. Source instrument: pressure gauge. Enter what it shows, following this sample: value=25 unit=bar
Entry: value=-0.85 unit=bar
